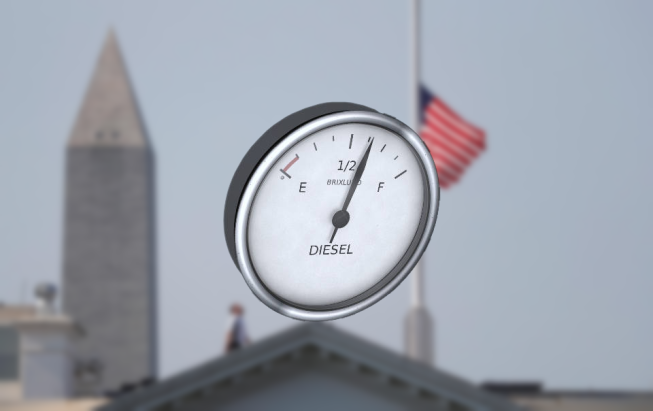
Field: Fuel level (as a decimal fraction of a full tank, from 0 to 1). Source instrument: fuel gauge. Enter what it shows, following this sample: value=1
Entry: value=0.625
